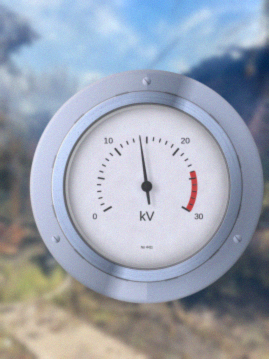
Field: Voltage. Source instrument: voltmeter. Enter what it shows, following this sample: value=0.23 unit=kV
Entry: value=14 unit=kV
